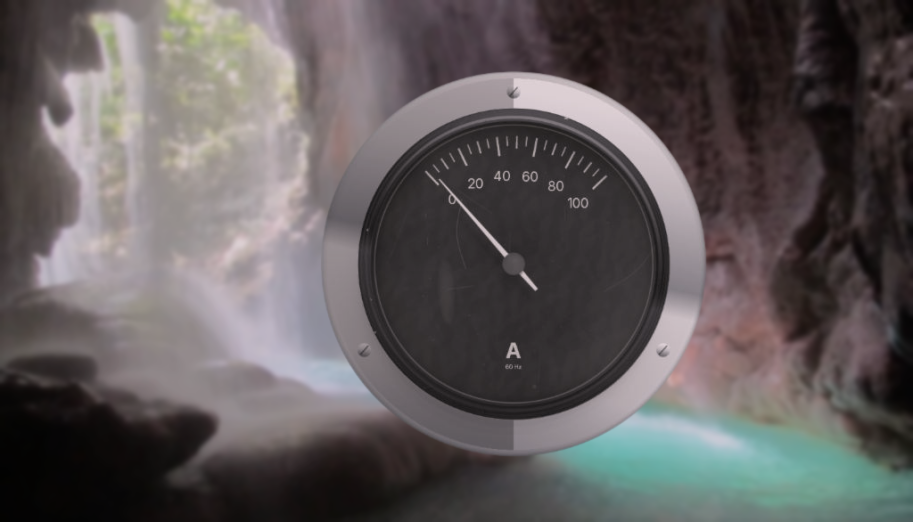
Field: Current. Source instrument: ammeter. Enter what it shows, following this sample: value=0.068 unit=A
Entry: value=2.5 unit=A
